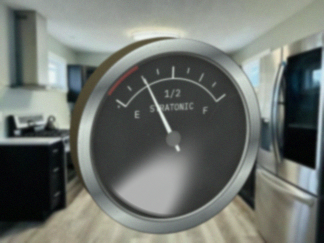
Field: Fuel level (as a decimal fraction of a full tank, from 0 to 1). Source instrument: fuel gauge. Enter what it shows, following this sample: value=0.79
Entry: value=0.25
